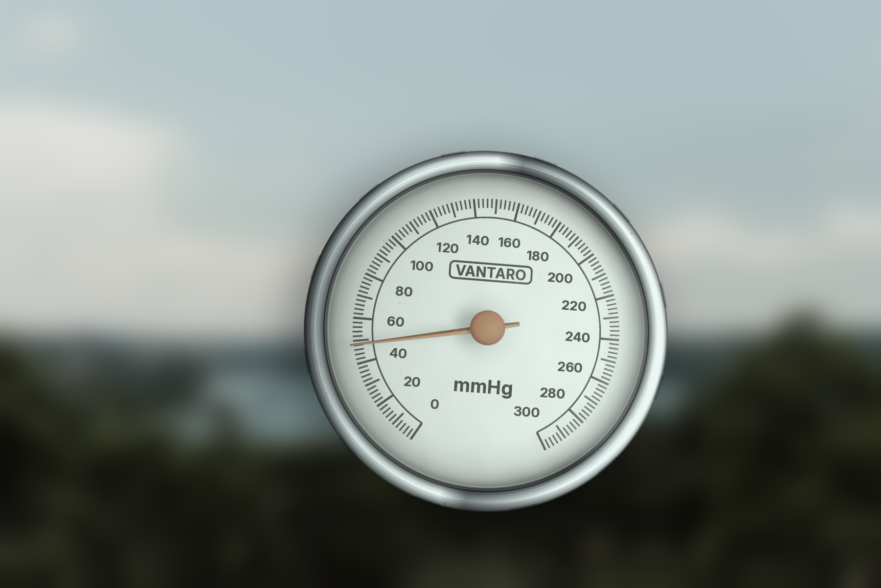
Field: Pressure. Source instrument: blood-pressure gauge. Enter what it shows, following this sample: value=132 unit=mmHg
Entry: value=48 unit=mmHg
